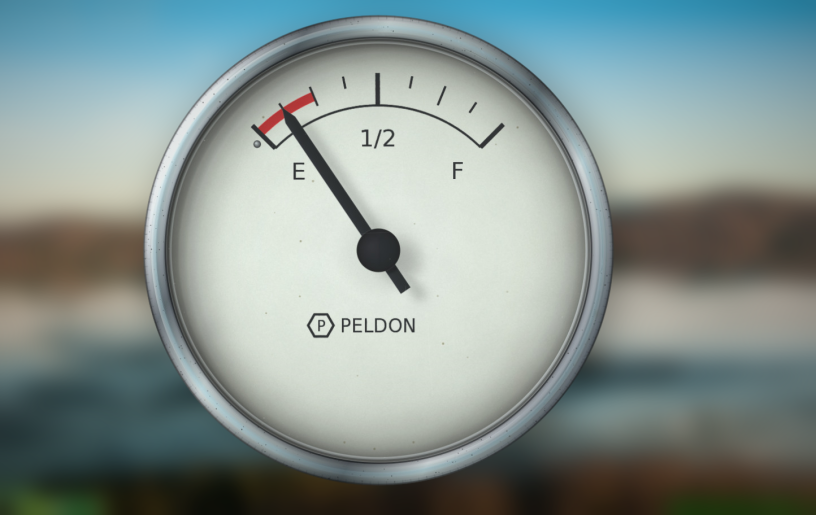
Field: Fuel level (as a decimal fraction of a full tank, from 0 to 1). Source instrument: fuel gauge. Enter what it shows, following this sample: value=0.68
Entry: value=0.125
